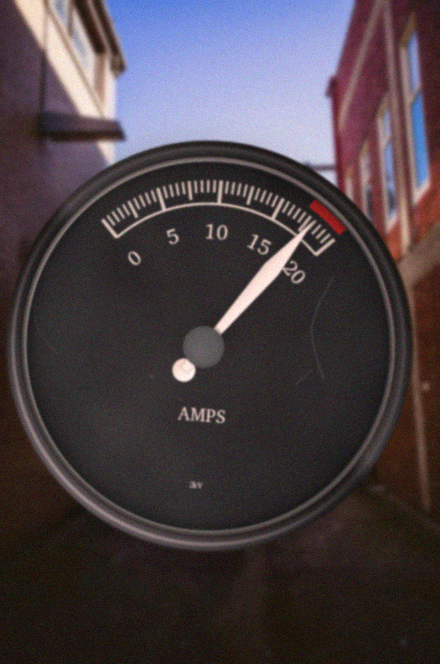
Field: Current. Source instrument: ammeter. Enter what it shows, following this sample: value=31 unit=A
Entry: value=18 unit=A
